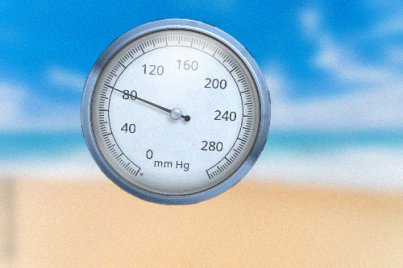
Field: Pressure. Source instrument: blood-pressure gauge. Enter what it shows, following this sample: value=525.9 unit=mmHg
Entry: value=80 unit=mmHg
